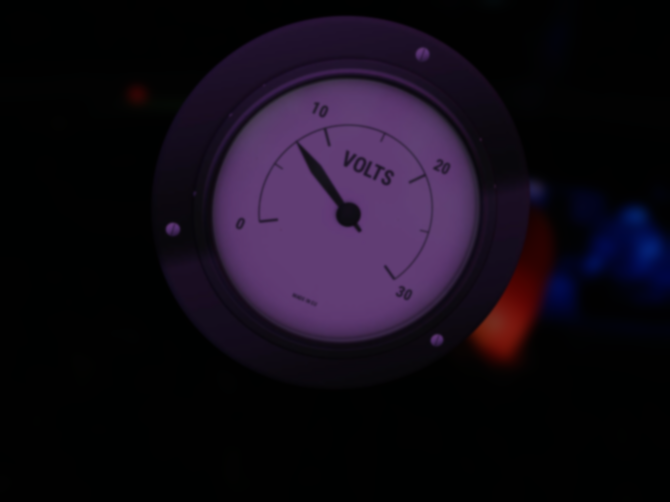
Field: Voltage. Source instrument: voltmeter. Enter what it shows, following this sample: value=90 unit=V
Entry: value=7.5 unit=V
